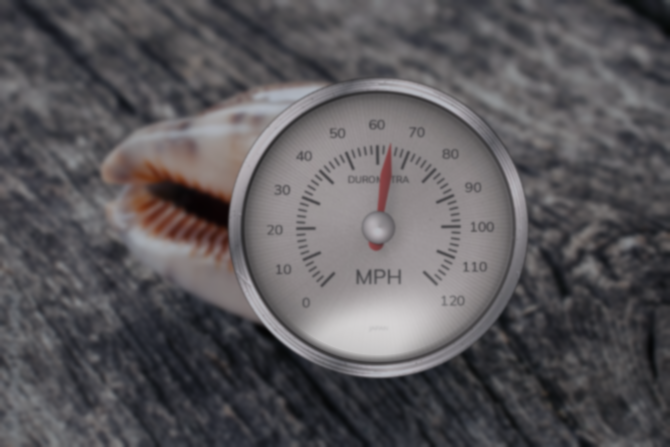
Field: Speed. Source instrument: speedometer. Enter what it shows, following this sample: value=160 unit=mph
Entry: value=64 unit=mph
